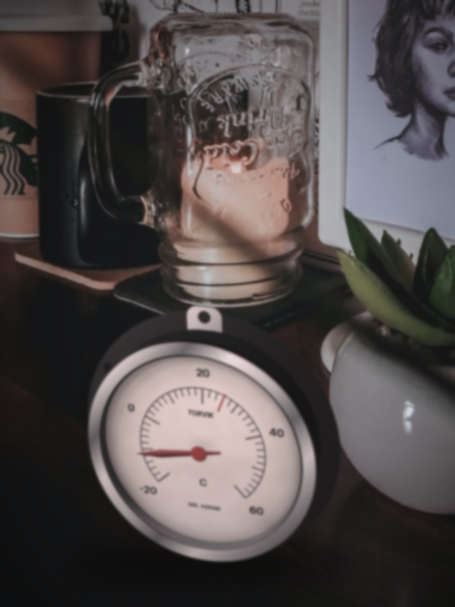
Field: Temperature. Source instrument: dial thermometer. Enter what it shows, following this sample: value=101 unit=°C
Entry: value=-10 unit=°C
